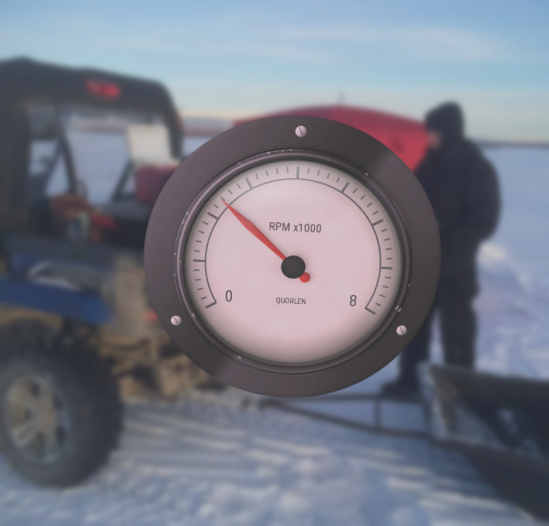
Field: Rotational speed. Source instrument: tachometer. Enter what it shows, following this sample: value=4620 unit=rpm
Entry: value=2400 unit=rpm
